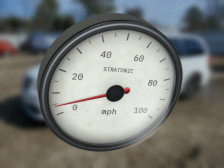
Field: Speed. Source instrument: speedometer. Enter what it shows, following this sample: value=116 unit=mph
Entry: value=5 unit=mph
